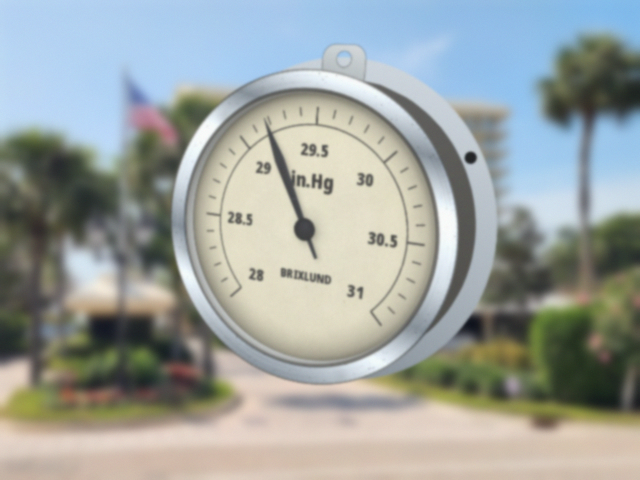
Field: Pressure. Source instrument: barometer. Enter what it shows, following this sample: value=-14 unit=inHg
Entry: value=29.2 unit=inHg
